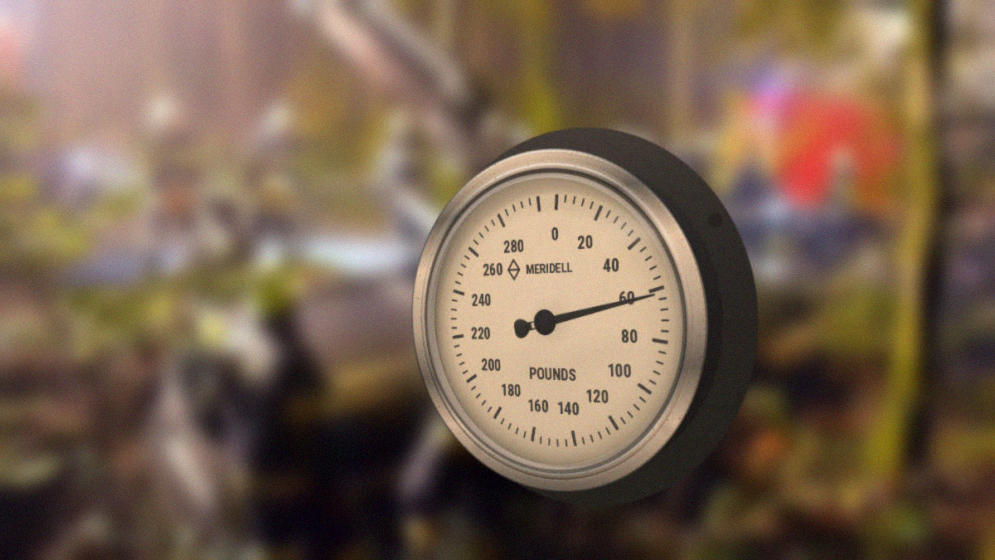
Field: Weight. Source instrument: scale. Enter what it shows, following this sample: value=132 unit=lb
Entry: value=62 unit=lb
